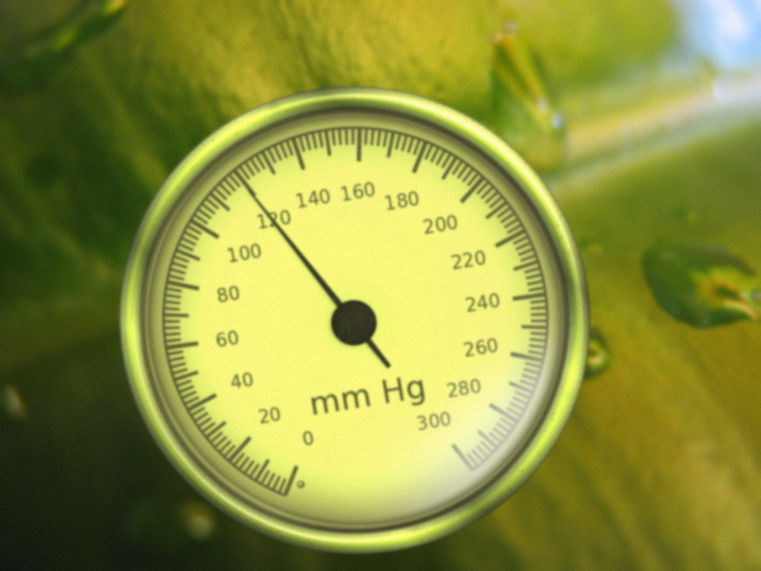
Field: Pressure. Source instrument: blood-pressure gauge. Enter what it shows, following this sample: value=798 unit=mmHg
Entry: value=120 unit=mmHg
